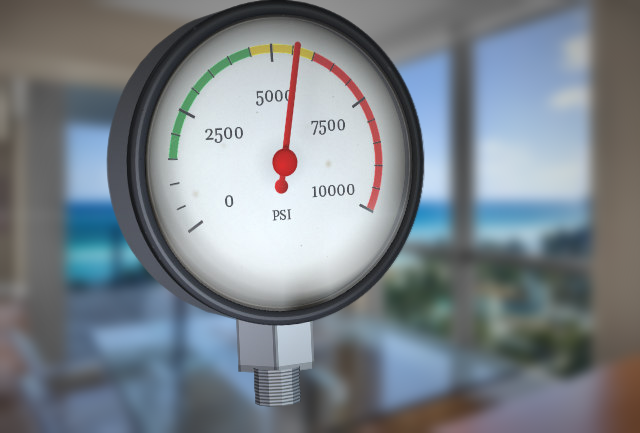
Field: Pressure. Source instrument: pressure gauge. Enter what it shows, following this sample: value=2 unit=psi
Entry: value=5500 unit=psi
